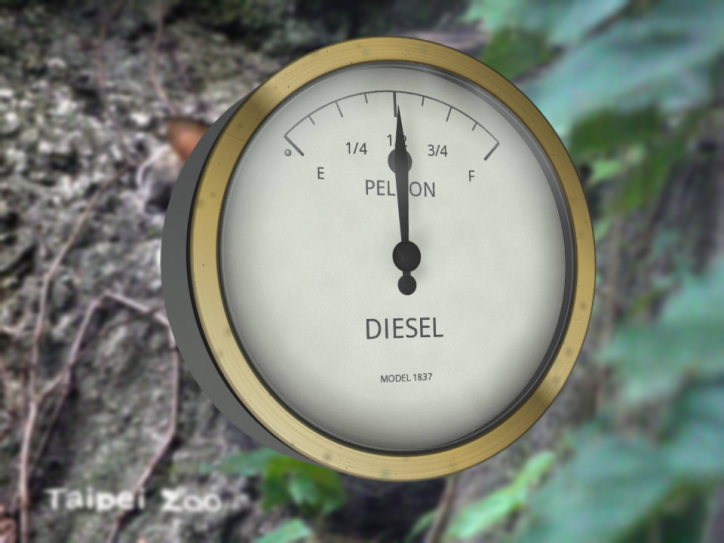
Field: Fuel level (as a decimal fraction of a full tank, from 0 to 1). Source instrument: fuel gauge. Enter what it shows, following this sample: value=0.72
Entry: value=0.5
